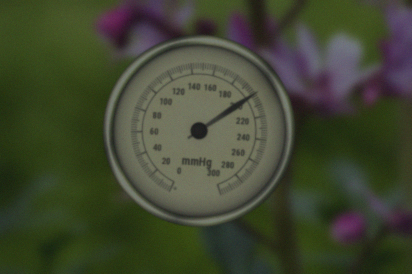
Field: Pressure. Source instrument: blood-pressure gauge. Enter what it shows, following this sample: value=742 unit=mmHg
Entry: value=200 unit=mmHg
